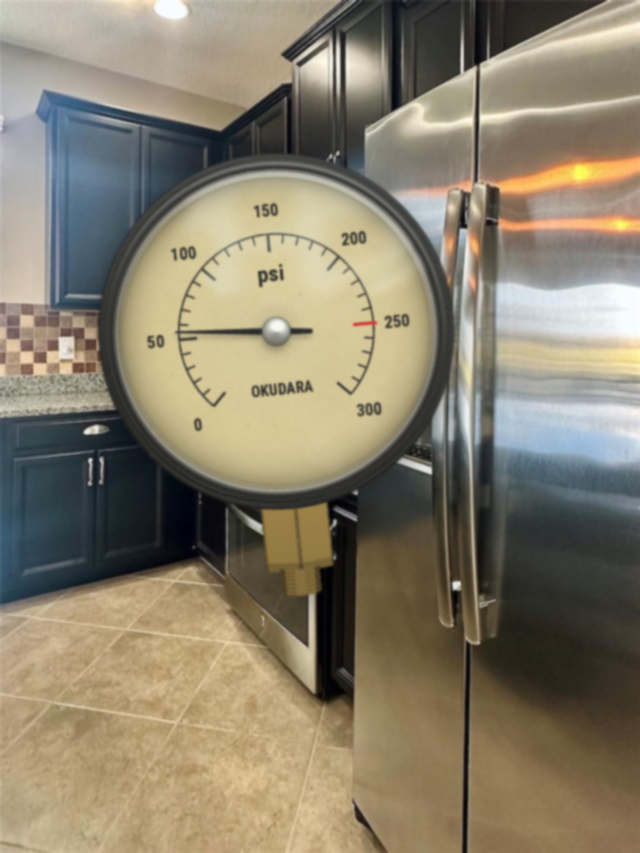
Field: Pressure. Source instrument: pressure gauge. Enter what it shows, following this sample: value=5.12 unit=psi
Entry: value=55 unit=psi
